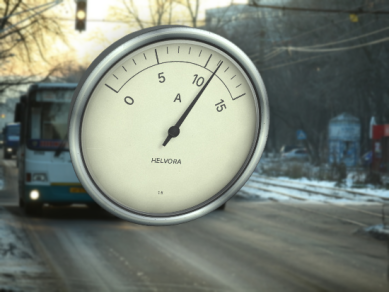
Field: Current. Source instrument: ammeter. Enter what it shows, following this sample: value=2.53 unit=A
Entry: value=11 unit=A
